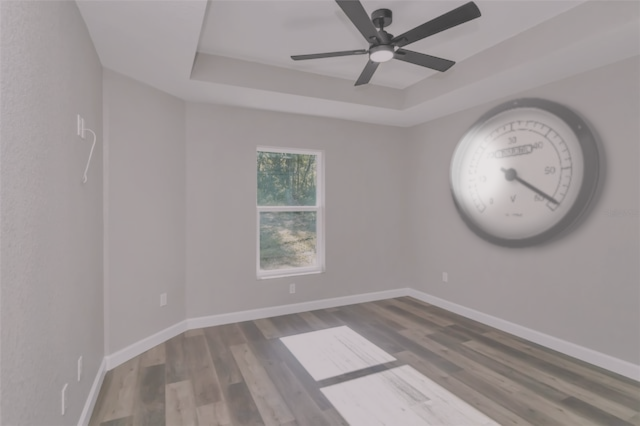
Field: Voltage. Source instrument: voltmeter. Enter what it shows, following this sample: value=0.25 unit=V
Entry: value=58 unit=V
